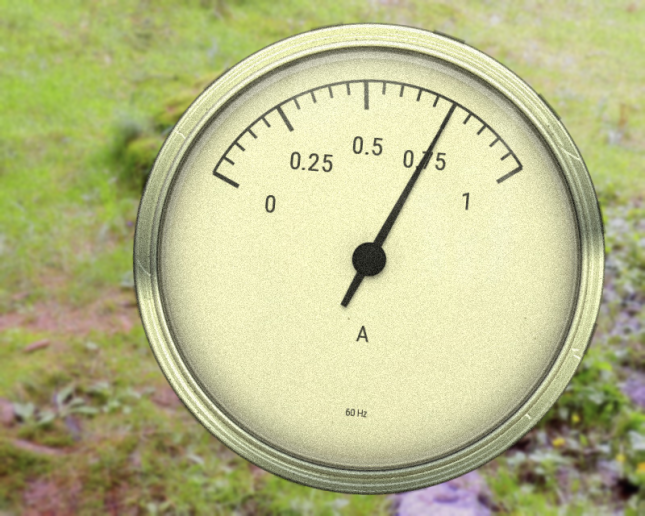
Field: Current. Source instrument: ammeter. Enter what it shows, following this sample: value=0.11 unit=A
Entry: value=0.75 unit=A
